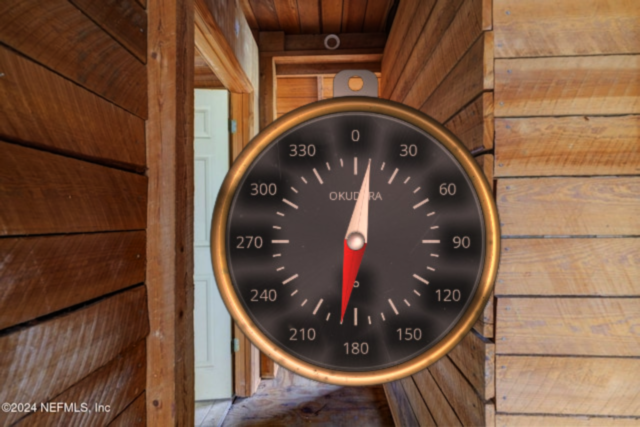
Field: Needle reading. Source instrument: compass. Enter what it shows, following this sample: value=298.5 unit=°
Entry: value=190 unit=°
